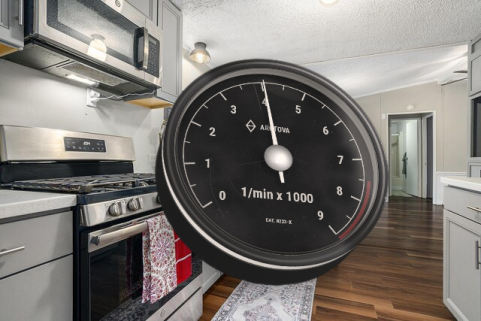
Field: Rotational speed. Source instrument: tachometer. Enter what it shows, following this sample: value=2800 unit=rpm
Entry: value=4000 unit=rpm
